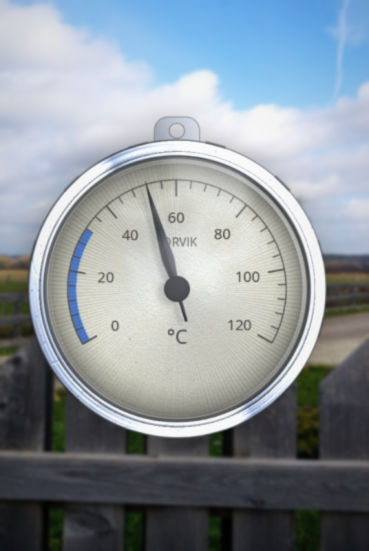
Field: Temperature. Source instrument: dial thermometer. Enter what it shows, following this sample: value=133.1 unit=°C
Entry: value=52 unit=°C
